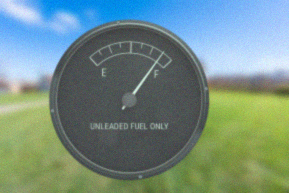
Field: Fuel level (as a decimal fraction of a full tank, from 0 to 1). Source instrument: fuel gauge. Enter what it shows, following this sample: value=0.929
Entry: value=0.875
